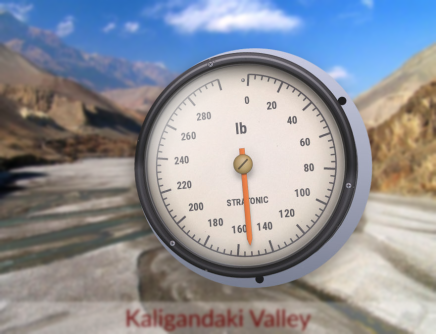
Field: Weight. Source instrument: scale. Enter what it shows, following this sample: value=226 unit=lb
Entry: value=152 unit=lb
